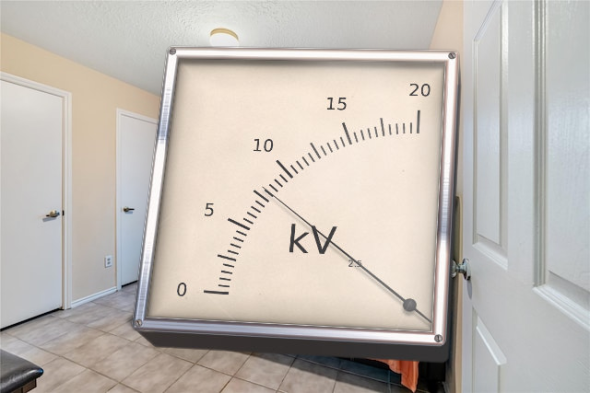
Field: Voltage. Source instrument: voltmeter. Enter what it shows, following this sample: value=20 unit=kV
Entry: value=8 unit=kV
